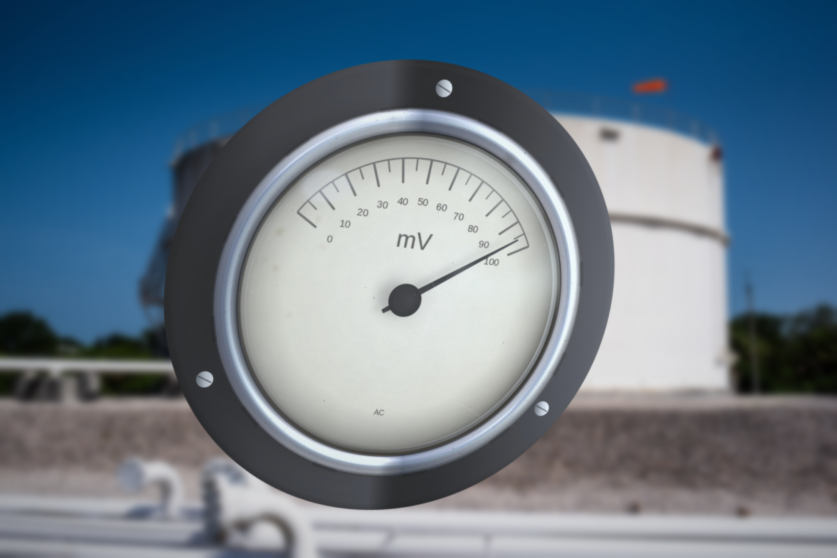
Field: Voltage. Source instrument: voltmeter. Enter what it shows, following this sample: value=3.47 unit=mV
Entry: value=95 unit=mV
